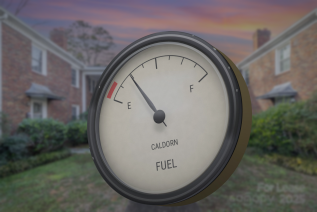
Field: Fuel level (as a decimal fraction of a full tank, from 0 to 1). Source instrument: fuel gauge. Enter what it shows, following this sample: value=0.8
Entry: value=0.25
